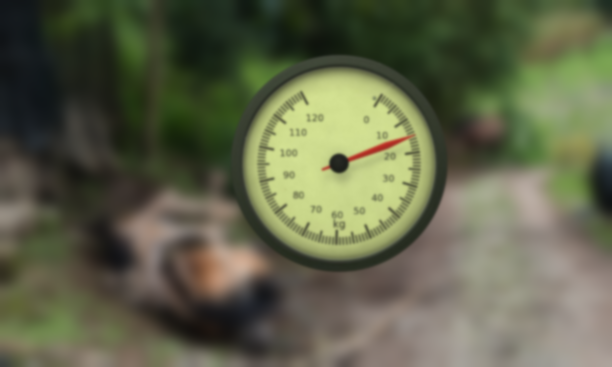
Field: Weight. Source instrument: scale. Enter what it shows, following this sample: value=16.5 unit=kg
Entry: value=15 unit=kg
